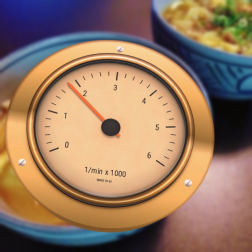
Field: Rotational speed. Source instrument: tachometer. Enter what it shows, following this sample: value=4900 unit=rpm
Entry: value=1800 unit=rpm
